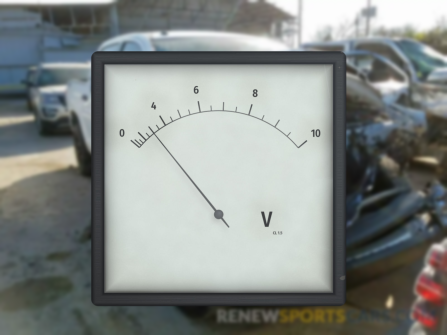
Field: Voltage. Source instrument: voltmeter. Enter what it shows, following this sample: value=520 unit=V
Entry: value=3 unit=V
